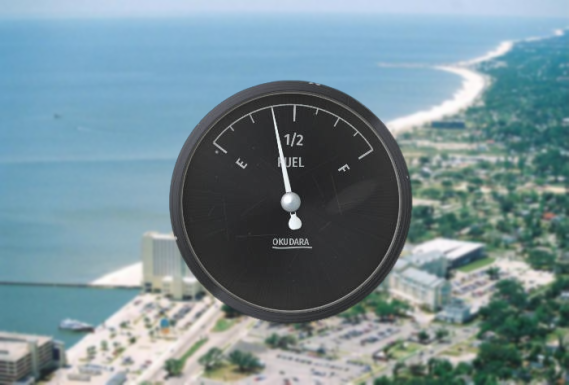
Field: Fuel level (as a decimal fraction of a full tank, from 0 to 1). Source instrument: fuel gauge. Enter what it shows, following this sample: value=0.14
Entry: value=0.375
